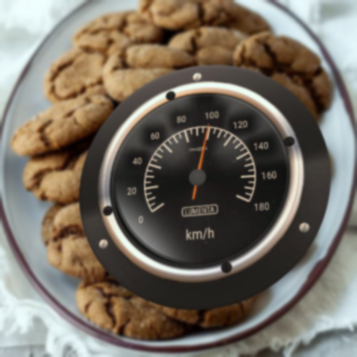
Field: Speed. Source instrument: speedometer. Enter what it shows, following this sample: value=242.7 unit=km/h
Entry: value=100 unit=km/h
